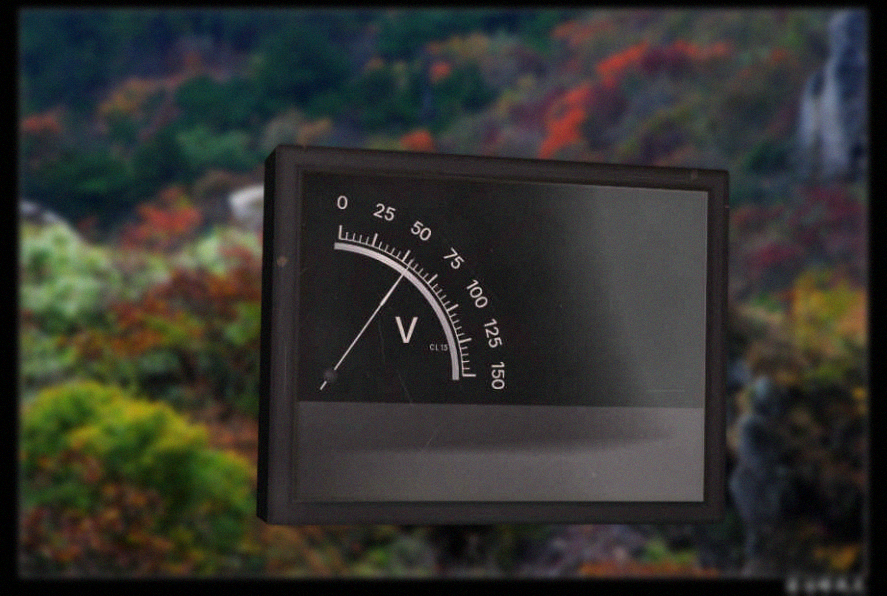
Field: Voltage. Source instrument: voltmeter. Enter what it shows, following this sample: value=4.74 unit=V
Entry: value=55 unit=V
